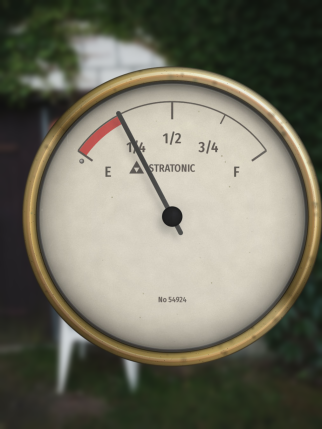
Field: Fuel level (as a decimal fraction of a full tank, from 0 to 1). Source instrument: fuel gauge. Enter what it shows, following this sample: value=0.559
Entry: value=0.25
